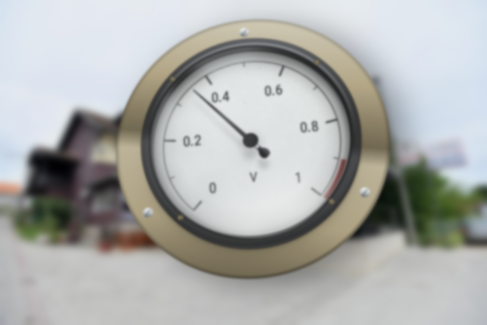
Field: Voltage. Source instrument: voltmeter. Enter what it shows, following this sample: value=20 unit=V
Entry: value=0.35 unit=V
